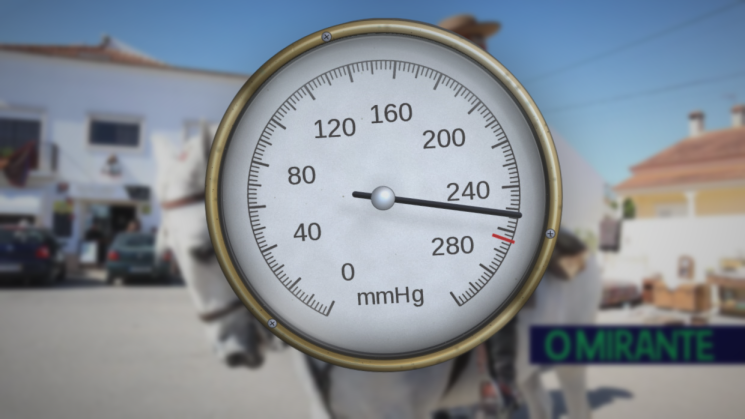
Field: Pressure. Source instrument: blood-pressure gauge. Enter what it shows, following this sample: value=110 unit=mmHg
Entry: value=252 unit=mmHg
